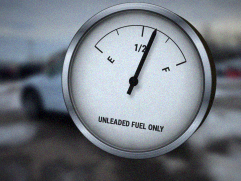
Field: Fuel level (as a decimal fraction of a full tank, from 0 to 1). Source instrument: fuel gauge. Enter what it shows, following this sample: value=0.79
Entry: value=0.625
